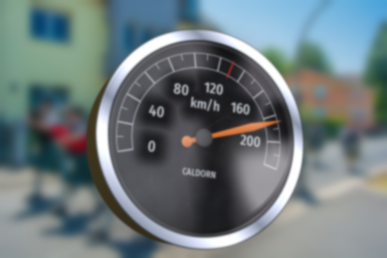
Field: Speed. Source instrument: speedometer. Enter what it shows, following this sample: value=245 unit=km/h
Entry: value=185 unit=km/h
